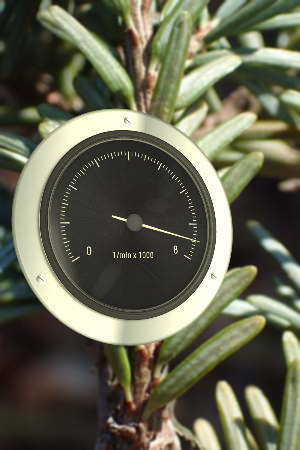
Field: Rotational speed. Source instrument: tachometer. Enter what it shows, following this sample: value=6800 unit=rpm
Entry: value=7500 unit=rpm
